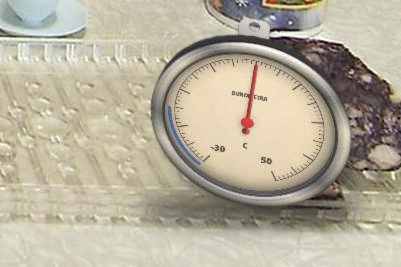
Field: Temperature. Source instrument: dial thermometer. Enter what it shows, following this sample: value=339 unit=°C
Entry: value=10 unit=°C
